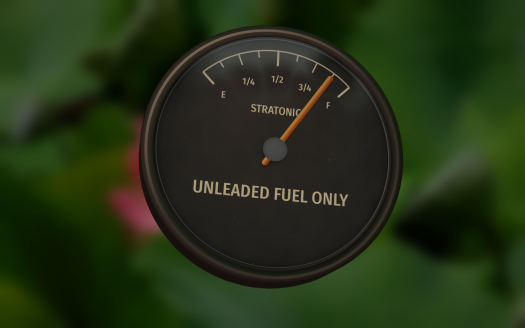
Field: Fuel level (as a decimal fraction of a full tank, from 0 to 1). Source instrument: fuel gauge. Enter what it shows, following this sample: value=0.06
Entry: value=0.875
